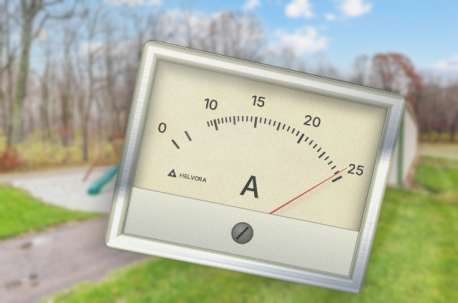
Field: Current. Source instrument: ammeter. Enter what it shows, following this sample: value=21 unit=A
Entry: value=24.5 unit=A
